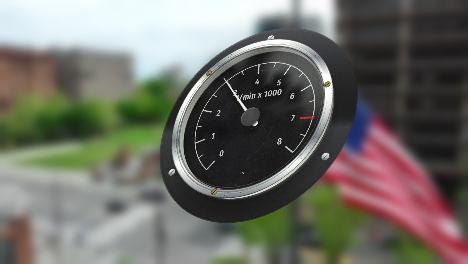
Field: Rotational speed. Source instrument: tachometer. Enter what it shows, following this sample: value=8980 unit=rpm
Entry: value=3000 unit=rpm
